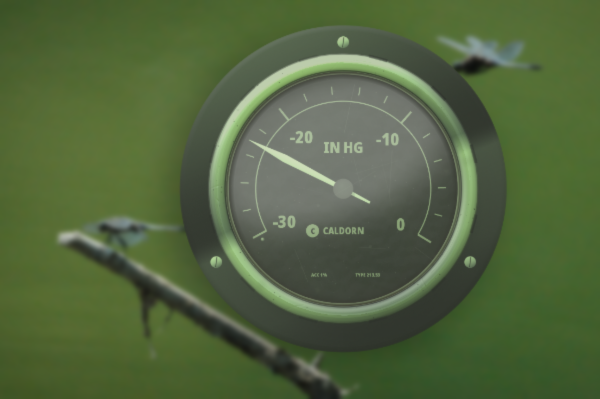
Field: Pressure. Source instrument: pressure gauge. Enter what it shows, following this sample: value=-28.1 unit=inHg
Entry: value=-23 unit=inHg
